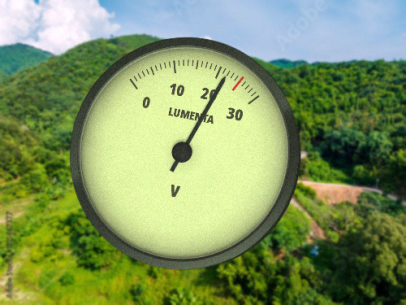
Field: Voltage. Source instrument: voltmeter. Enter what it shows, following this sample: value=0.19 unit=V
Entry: value=22 unit=V
